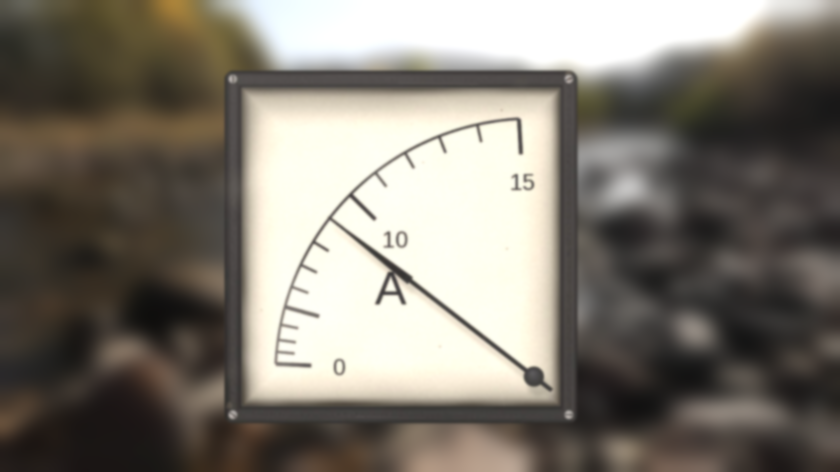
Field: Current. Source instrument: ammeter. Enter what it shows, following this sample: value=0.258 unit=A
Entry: value=9 unit=A
